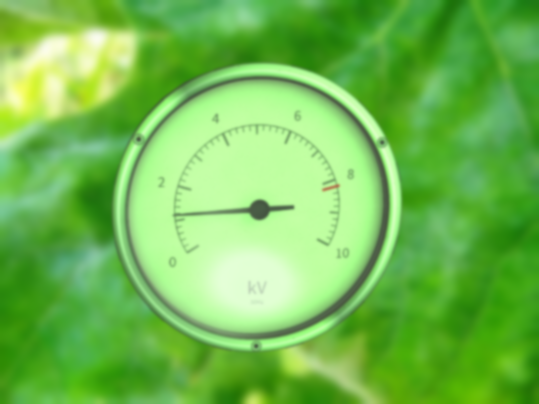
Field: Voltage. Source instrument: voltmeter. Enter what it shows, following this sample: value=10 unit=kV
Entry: value=1.2 unit=kV
